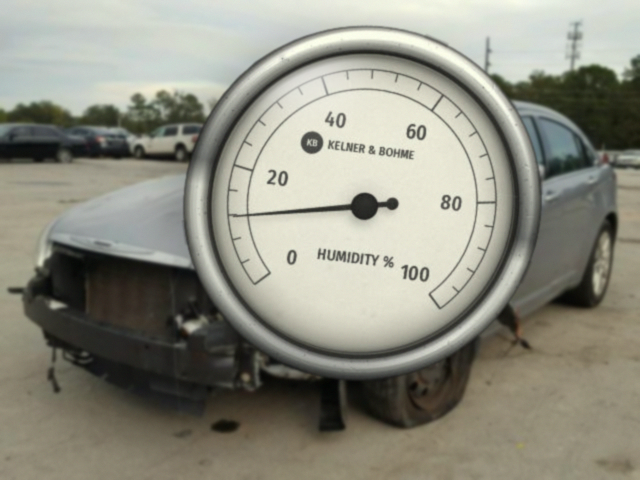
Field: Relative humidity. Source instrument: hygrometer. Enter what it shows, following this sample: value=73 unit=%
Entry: value=12 unit=%
